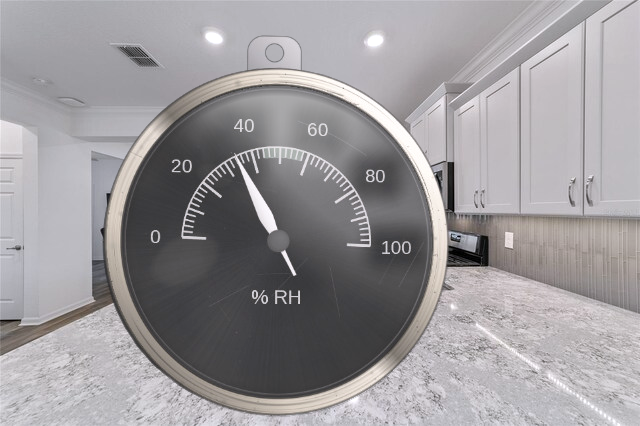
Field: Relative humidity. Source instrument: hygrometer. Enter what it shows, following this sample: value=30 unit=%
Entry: value=34 unit=%
